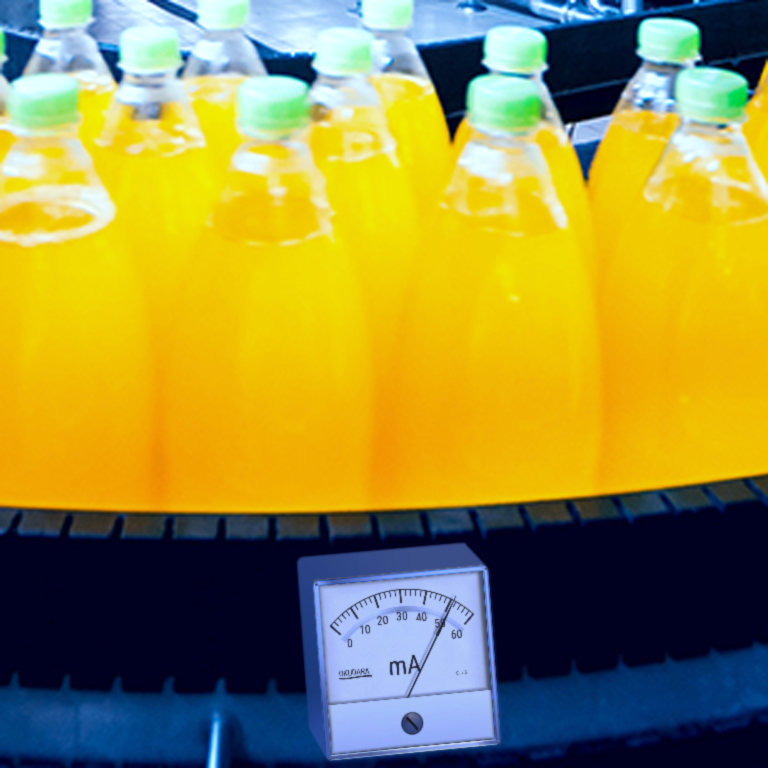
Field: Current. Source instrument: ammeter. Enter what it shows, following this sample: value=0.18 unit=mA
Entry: value=50 unit=mA
